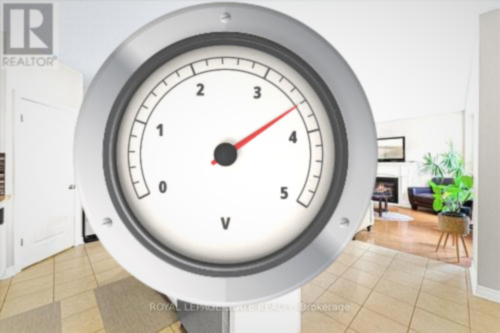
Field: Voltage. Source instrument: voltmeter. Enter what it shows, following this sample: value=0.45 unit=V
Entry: value=3.6 unit=V
